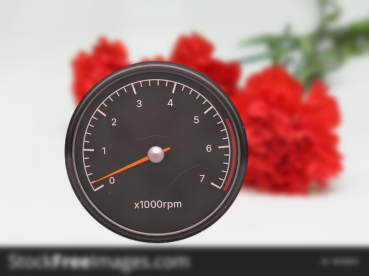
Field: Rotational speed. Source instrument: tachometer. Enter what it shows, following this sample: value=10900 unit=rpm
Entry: value=200 unit=rpm
